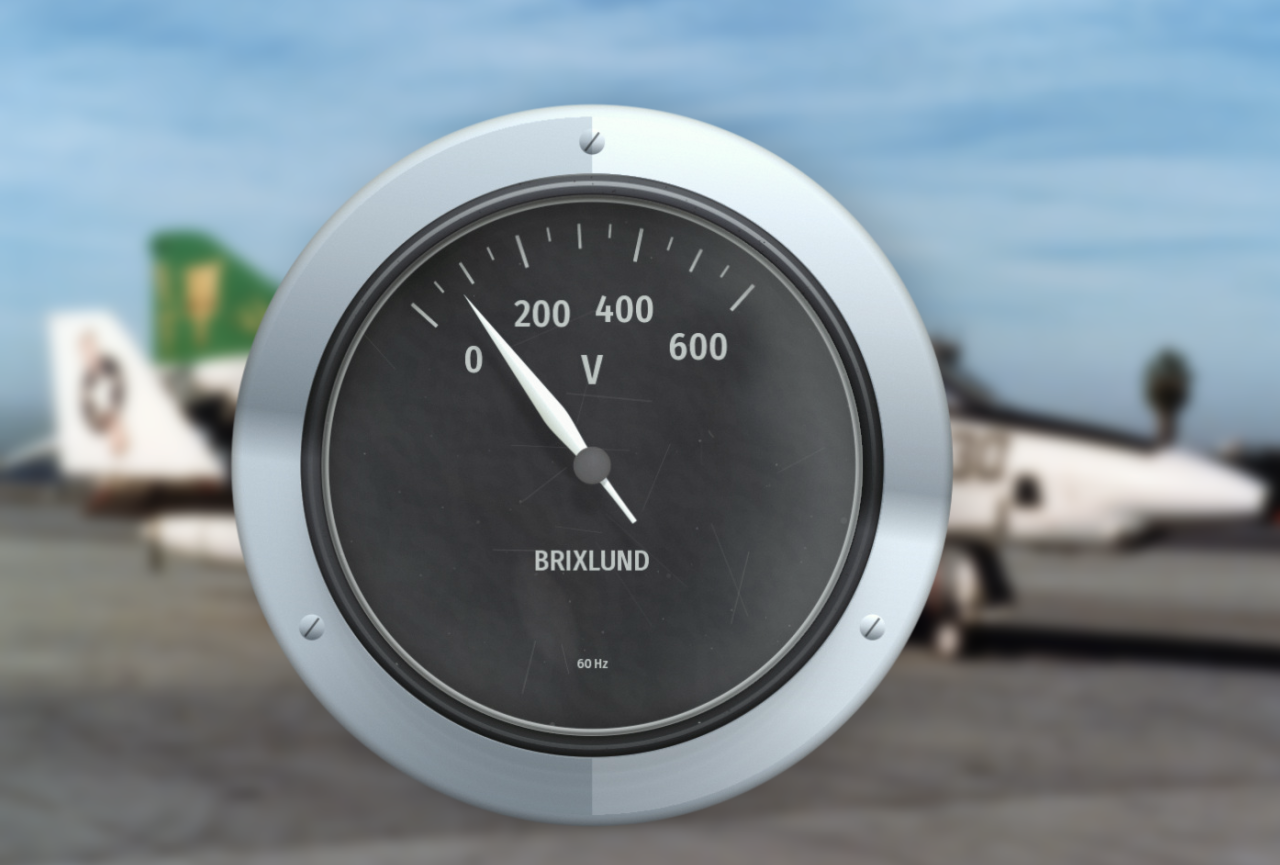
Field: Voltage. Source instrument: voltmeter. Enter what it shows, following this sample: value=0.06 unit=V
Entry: value=75 unit=V
